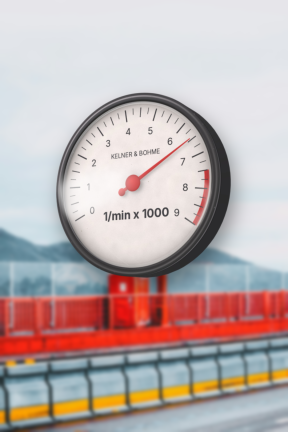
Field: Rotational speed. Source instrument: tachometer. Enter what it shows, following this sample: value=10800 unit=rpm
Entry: value=6500 unit=rpm
